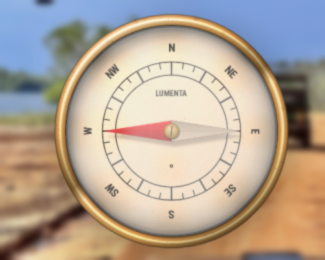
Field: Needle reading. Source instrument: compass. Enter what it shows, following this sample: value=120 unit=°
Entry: value=270 unit=°
